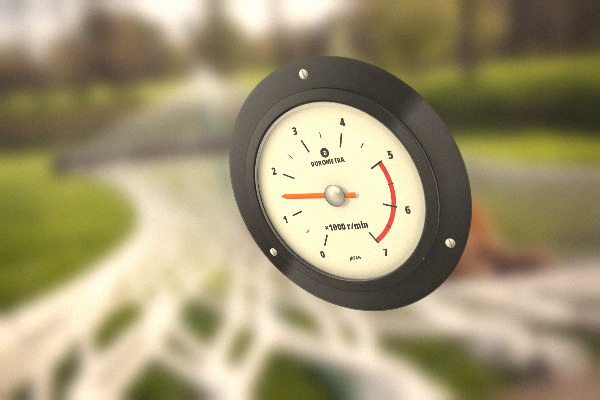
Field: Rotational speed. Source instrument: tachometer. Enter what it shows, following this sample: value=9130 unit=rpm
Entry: value=1500 unit=rpm
